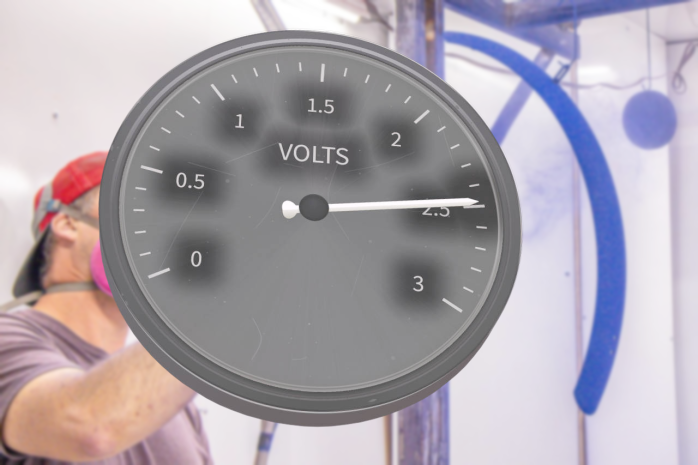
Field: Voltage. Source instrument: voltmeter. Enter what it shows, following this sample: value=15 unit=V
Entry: value=2.5 unit=V
